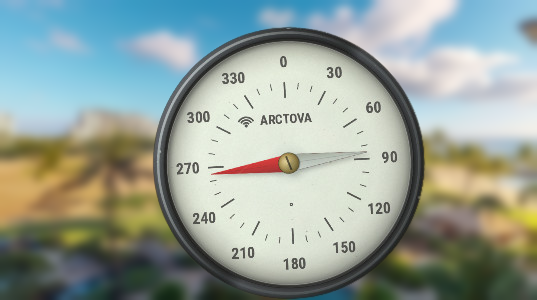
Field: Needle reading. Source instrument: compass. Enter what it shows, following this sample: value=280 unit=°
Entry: value=265 unit=°
